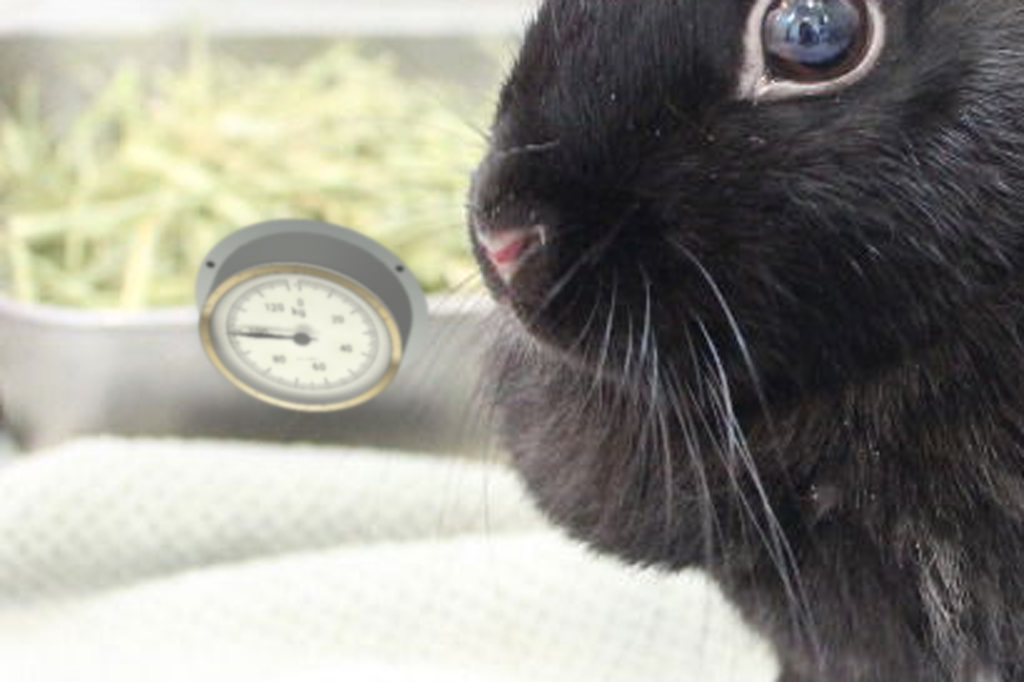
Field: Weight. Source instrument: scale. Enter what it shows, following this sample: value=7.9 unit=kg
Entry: value=100 unit=kg
